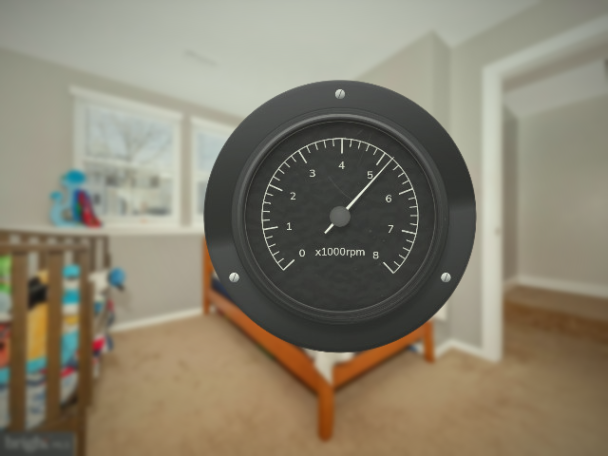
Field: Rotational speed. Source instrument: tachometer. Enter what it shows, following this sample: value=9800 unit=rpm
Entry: value=5200 unit=rpm
